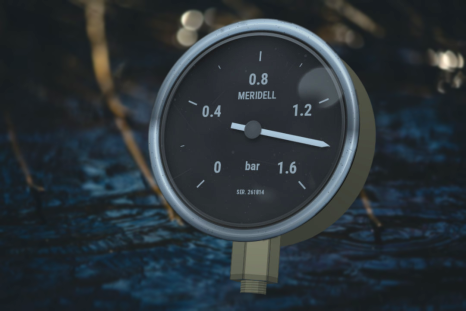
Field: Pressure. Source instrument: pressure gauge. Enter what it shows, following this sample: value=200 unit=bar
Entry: value=1.4 unit=bar
